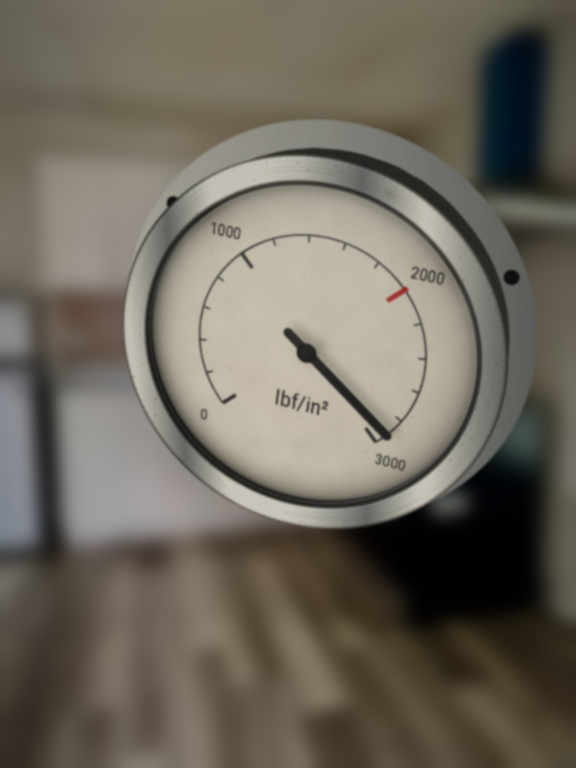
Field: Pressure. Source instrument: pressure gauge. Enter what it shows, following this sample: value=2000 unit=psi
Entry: value=2900 unit=psi
